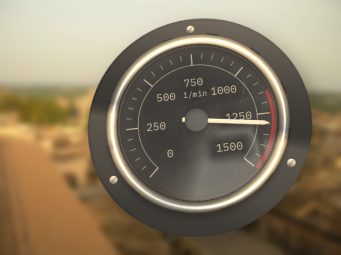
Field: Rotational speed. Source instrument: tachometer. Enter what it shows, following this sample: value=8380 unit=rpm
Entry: value=1300 unit=rpm
